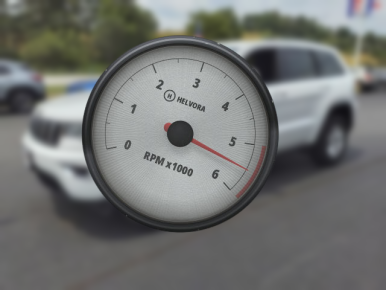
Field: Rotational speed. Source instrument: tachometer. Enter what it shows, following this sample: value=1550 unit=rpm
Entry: value=5500 unit=rpm
